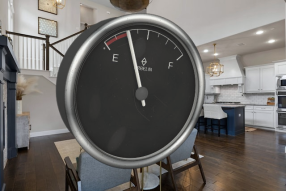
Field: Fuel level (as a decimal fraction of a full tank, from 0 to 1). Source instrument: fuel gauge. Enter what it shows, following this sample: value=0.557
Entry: value=0.25
